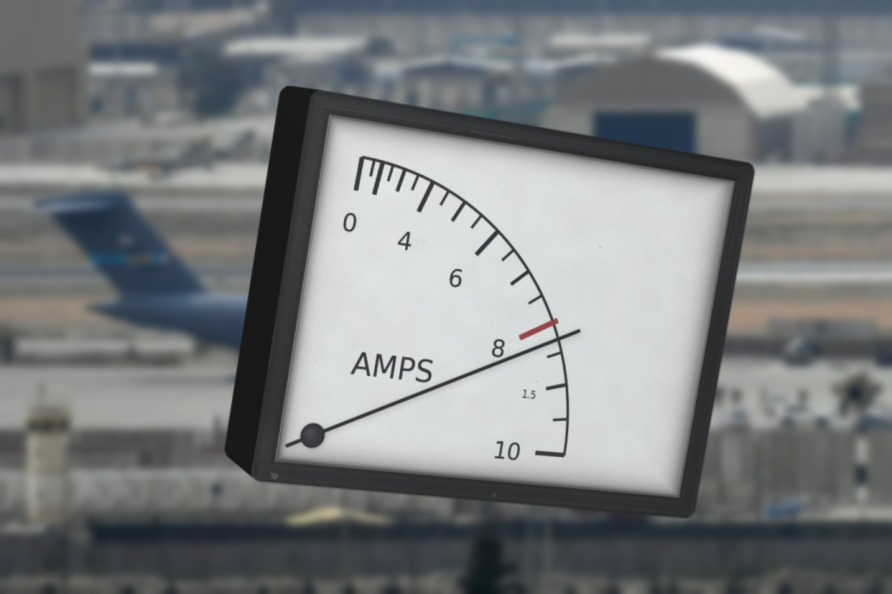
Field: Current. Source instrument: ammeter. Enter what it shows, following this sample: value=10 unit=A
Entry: value=8.25 unit=A
